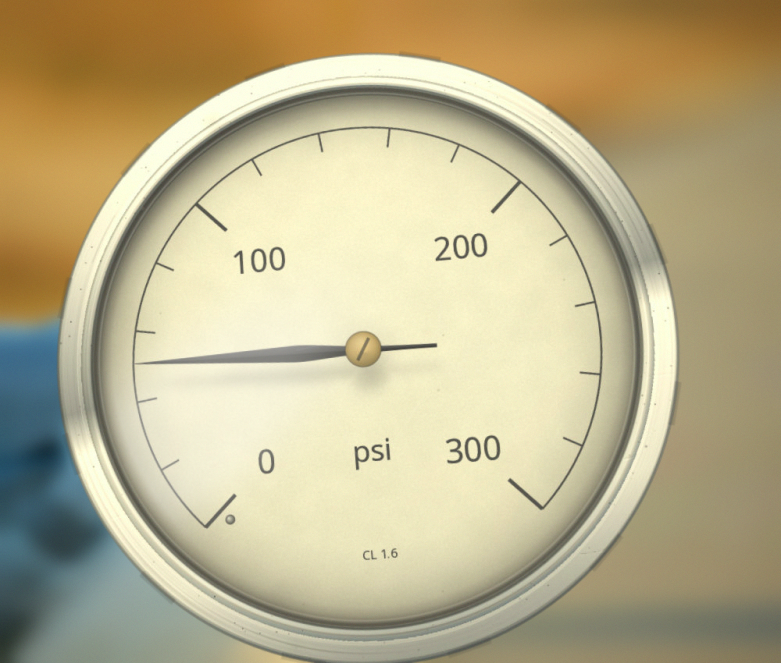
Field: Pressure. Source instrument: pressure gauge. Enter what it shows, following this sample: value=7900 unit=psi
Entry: value=50 unit=psi
